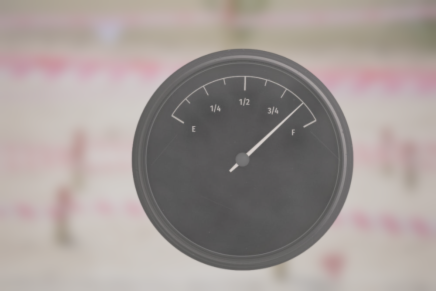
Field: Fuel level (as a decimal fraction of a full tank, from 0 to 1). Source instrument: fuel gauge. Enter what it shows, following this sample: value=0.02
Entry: value=0.875
